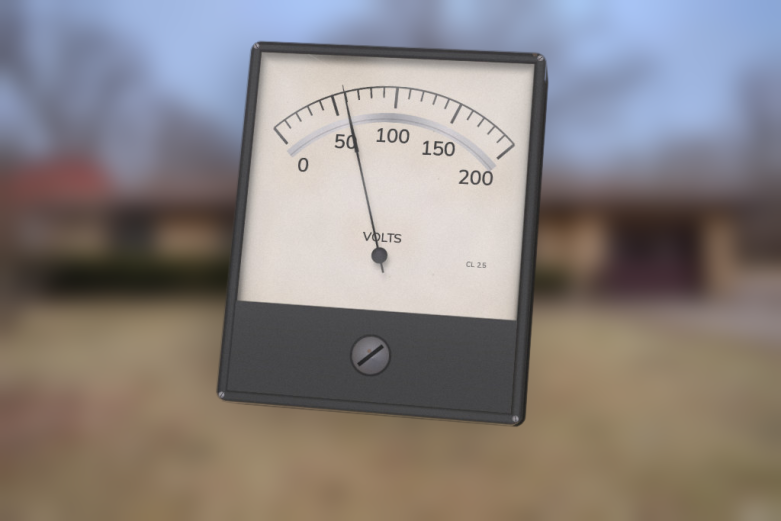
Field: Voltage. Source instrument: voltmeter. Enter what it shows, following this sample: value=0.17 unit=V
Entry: value=60 unit=V
